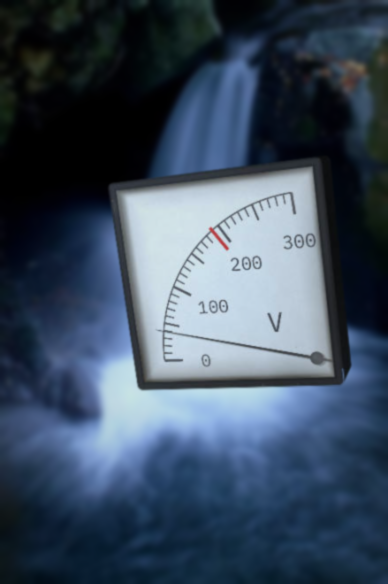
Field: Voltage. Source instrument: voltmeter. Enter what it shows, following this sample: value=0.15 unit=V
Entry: value=40 unit=V
